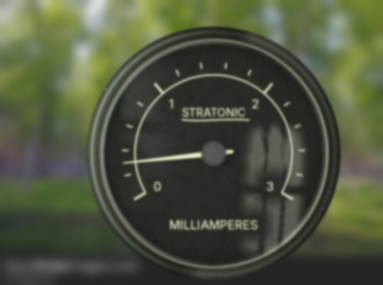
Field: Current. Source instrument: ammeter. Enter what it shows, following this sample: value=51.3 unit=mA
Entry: value=0.3 unit=mA
